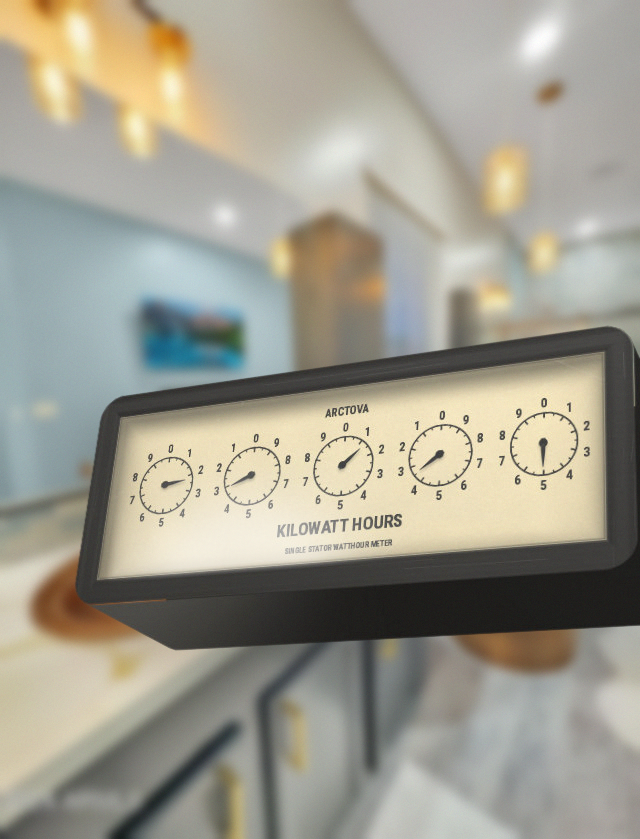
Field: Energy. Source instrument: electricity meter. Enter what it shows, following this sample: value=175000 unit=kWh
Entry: value=23135 unit=kWh
